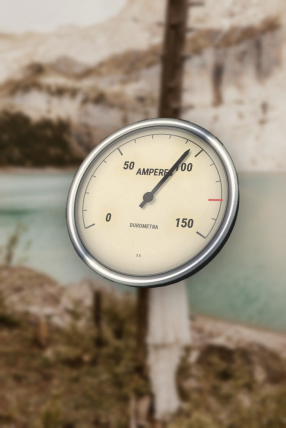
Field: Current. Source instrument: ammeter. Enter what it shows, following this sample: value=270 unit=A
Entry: value=95 unit=A
